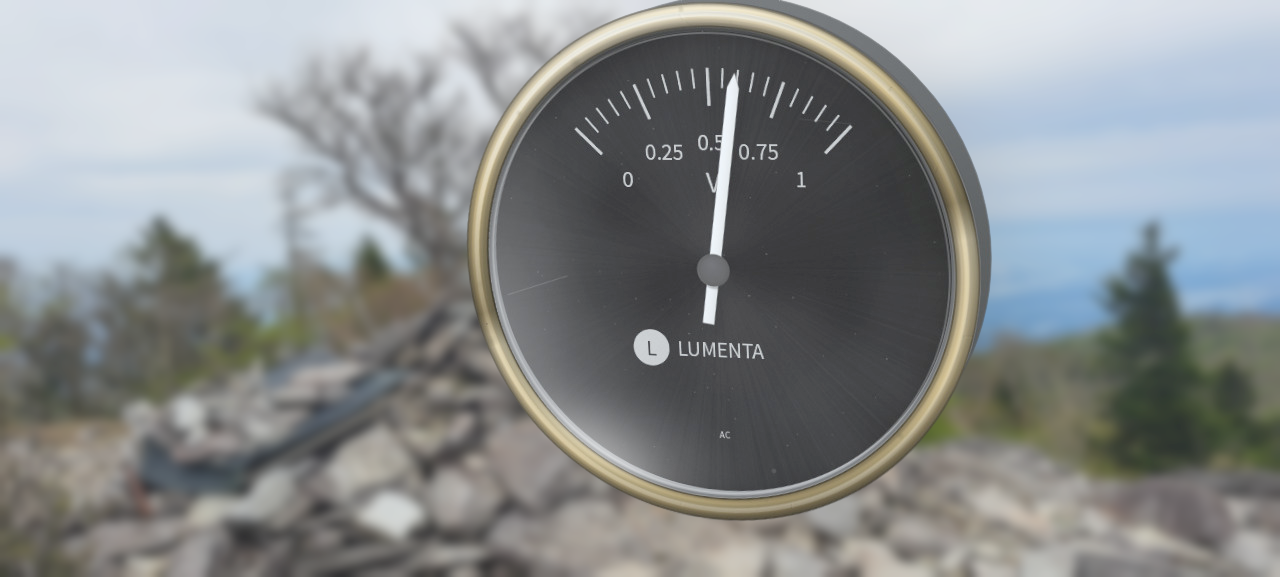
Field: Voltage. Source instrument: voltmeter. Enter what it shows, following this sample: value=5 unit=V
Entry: value=0.6 unit=V
